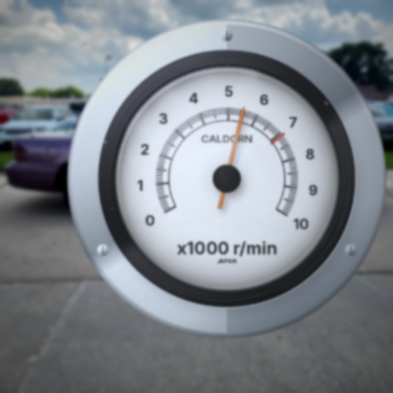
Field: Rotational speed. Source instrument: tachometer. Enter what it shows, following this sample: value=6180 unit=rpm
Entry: value=5500 unit=rpm
